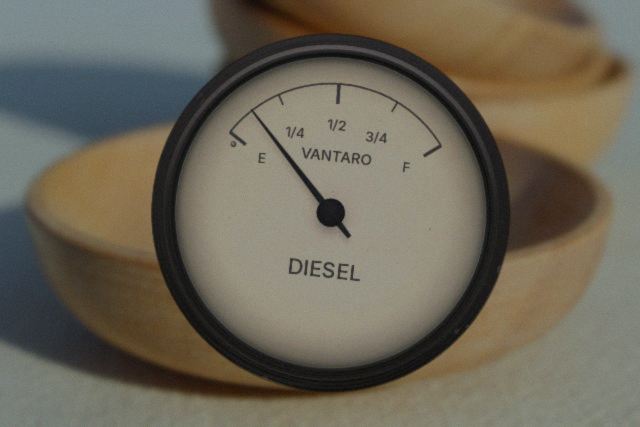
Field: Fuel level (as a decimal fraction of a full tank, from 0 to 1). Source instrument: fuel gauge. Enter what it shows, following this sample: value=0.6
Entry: value=0.125
